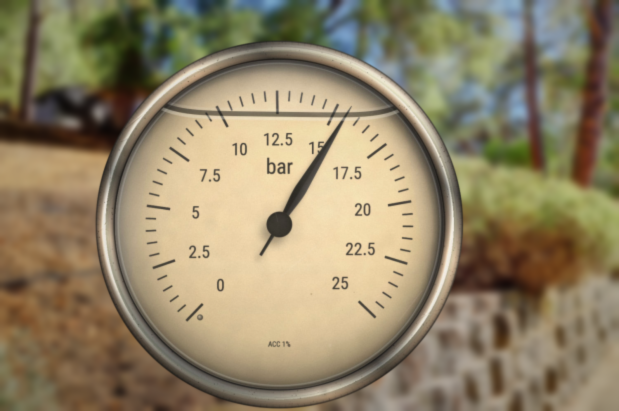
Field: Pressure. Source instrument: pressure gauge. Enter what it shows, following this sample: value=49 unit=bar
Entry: value=15.5 unit=bar
